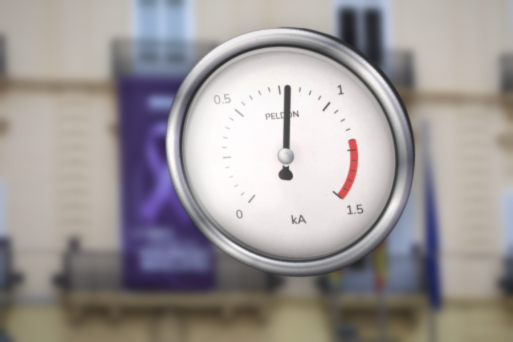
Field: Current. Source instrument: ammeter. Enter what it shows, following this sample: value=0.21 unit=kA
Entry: value=0.8 unit=kA
